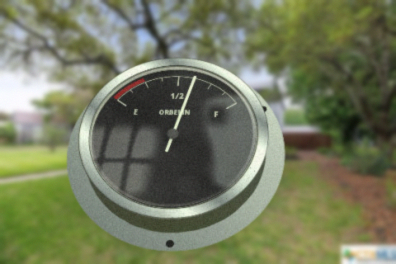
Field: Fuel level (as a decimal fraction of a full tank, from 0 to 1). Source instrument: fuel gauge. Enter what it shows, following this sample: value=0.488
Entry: value=0.625
